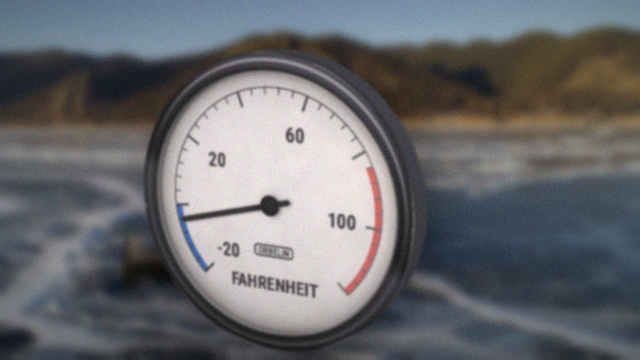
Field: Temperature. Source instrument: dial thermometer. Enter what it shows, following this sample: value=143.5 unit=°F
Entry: value=-4 unit=°F
